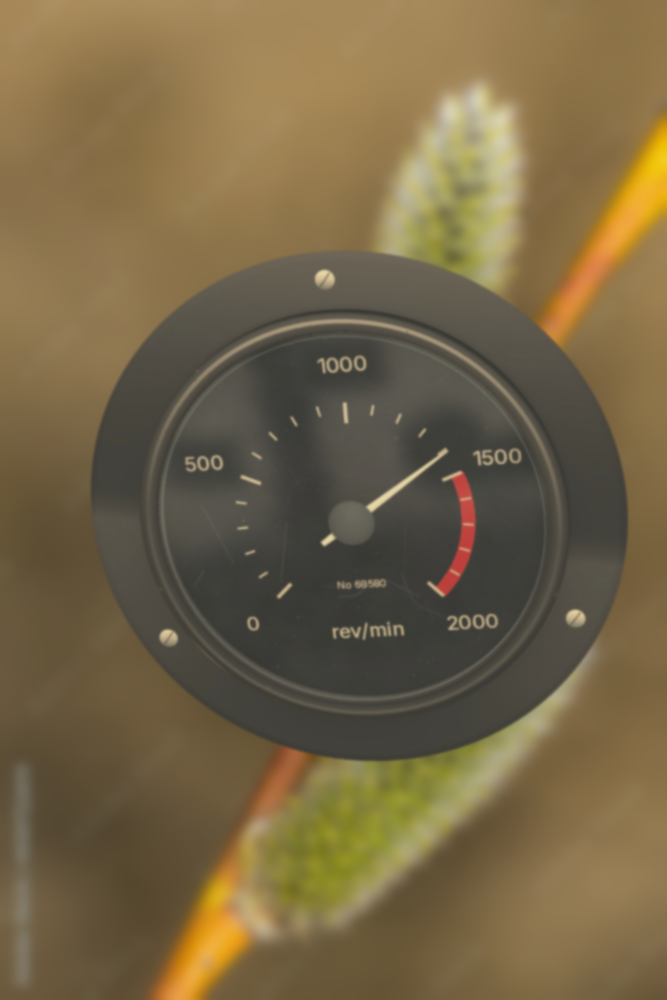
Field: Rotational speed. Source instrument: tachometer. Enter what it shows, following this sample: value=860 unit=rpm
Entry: value=1400 unit=rpm
